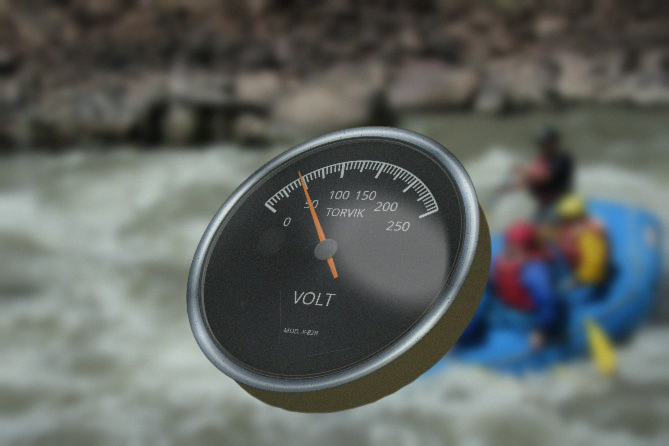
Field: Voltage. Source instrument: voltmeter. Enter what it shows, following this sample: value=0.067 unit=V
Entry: value=50 unit=V
